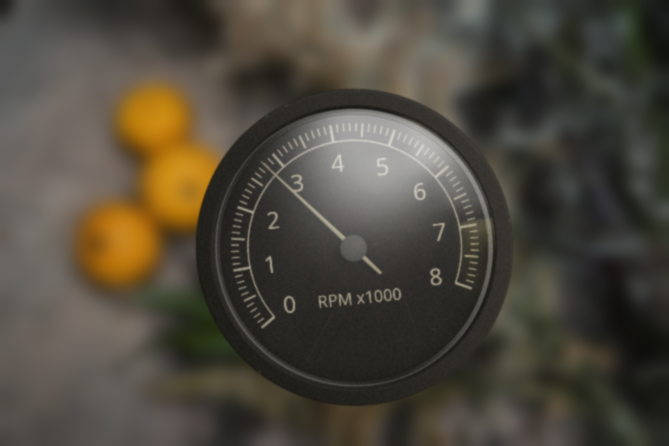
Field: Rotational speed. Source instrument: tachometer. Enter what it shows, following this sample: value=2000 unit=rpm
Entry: value=2800 unit=rpm
